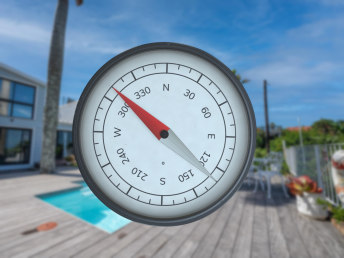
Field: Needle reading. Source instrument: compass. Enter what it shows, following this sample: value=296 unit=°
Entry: value=310 unit=°
